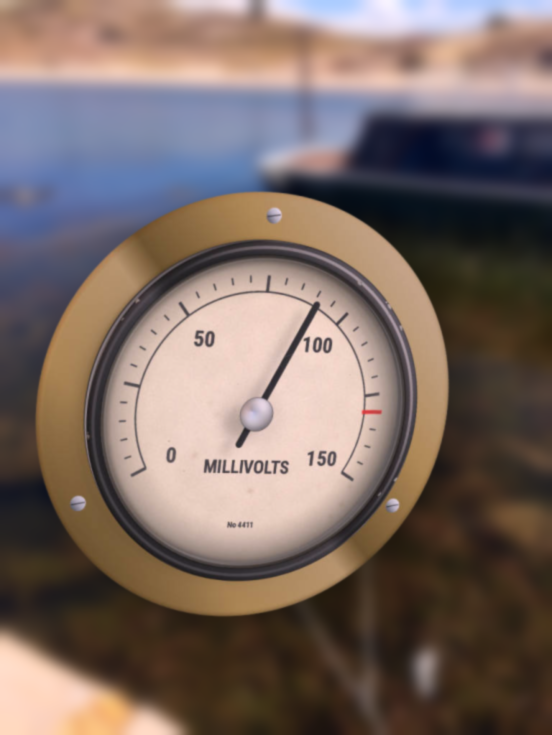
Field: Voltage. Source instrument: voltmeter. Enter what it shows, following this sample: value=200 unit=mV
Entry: value=90 unit=mV
